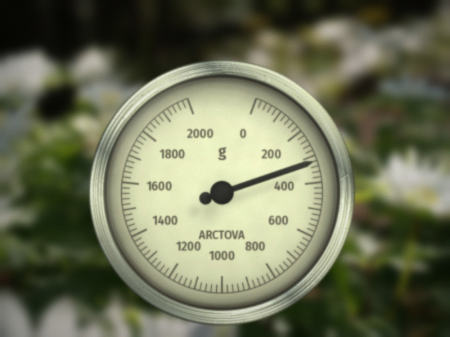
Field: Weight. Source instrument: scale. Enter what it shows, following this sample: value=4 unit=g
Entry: value=320 unit=g
